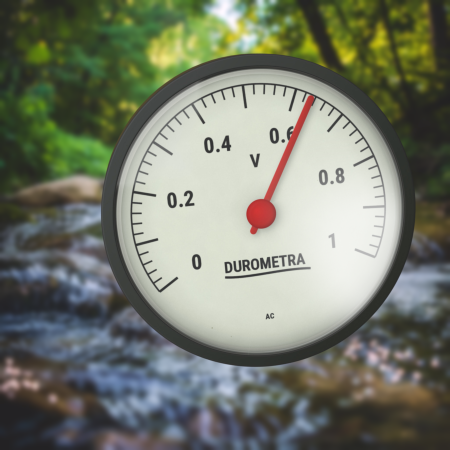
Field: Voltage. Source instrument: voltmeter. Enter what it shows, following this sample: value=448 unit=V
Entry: value=0.63 unit=V
